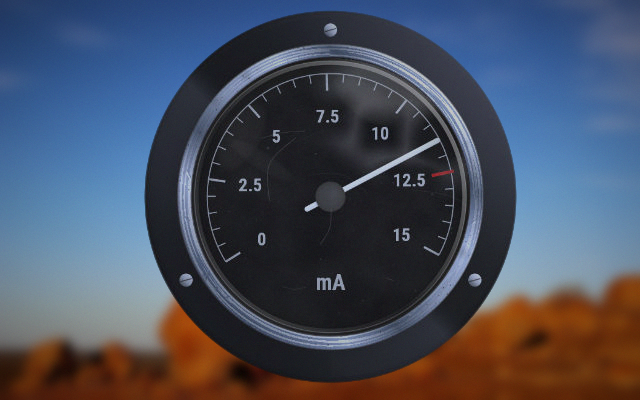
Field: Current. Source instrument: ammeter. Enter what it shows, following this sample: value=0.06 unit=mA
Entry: value=11.5 unit=mA
